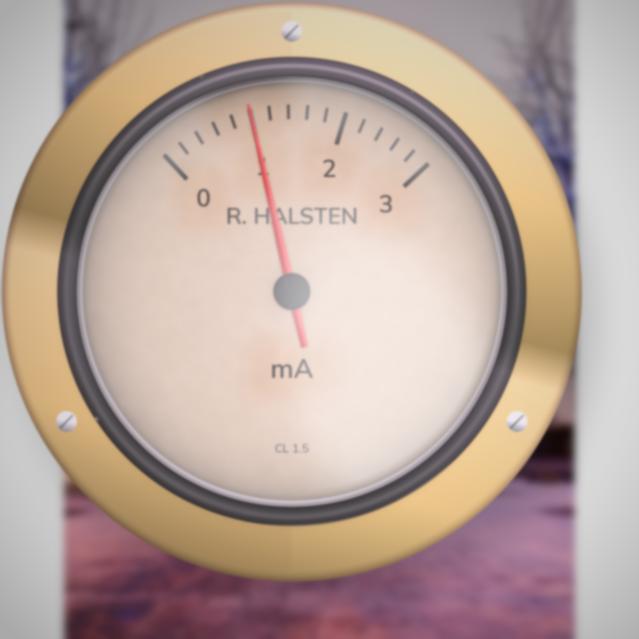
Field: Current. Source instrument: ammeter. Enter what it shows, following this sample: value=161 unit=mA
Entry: value=1 unit=mA
